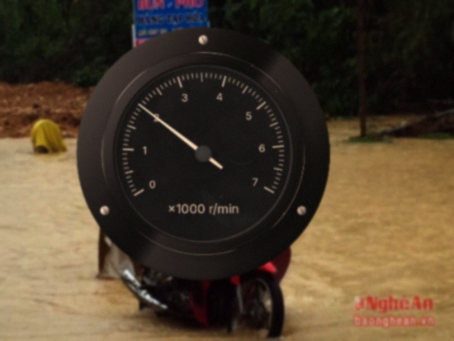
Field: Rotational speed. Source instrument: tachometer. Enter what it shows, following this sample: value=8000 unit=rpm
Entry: value=2000 unit=rpm
